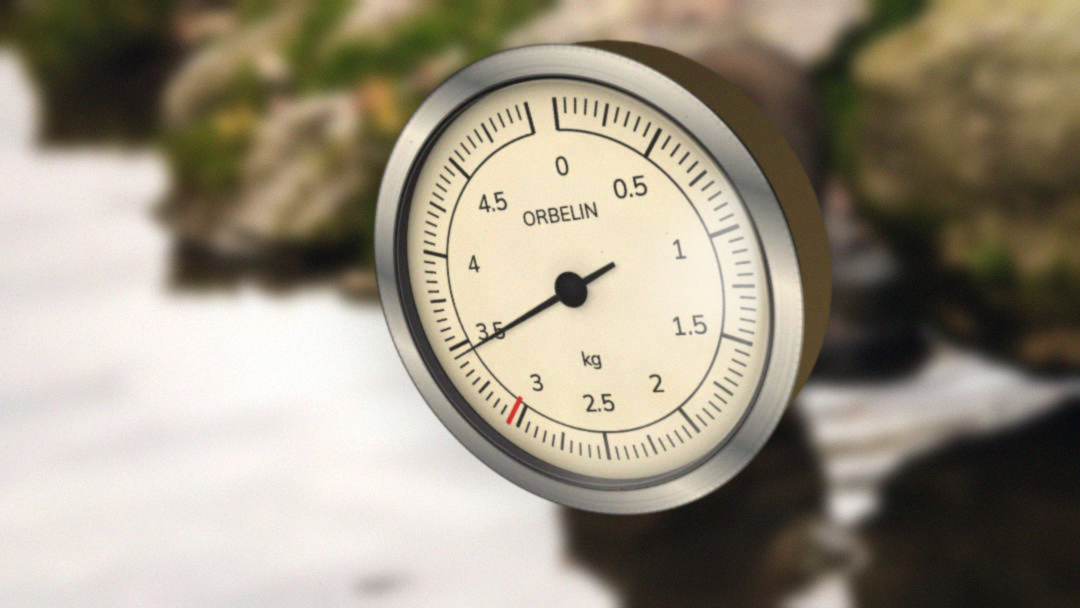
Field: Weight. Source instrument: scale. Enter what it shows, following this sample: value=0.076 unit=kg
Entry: value=3.45 unit=kg
